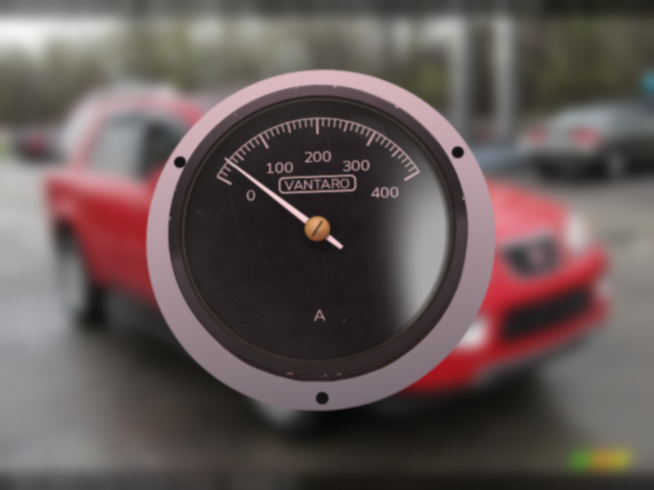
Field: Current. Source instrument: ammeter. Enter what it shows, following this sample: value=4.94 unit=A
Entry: value=30 unit=A
